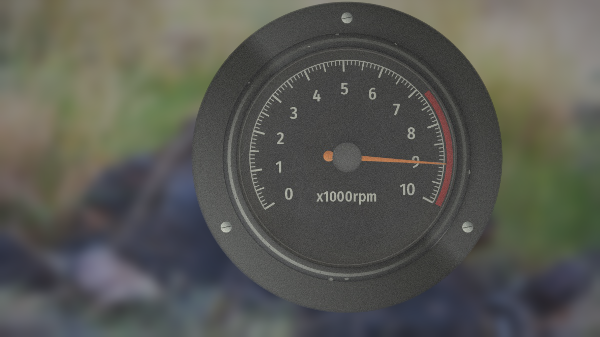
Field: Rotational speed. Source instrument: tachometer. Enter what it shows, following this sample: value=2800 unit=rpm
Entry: value=9000 unit=rpm
